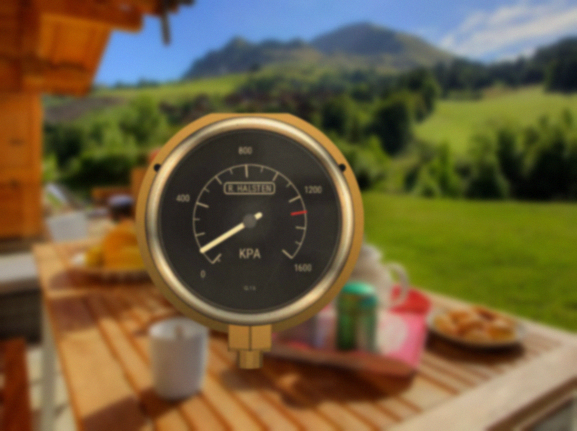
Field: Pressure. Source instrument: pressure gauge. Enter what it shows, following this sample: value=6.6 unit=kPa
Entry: value=100 unit=kPa
